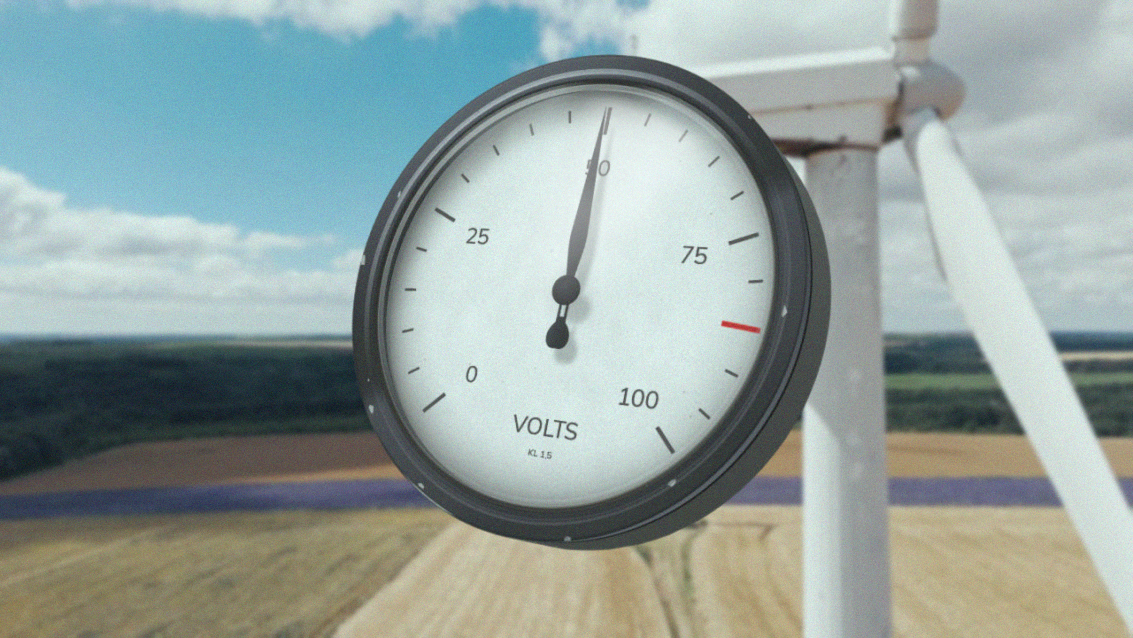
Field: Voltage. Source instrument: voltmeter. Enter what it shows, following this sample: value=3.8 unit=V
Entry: value=50 unit=V
